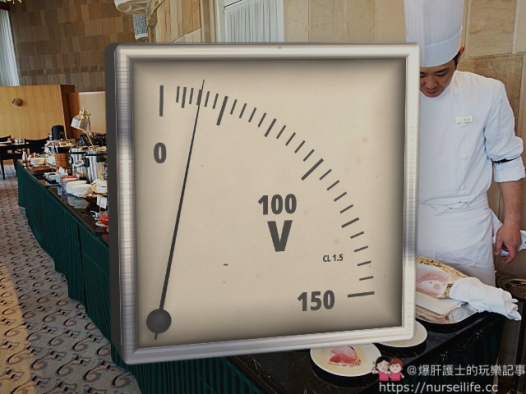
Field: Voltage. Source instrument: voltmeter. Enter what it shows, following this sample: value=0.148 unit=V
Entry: value=35 unit=V
